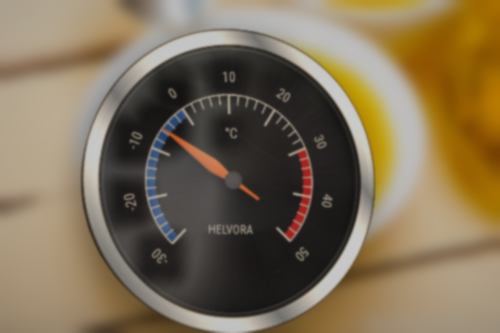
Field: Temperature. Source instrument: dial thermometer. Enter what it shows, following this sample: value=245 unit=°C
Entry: value=-6 unit=°C
